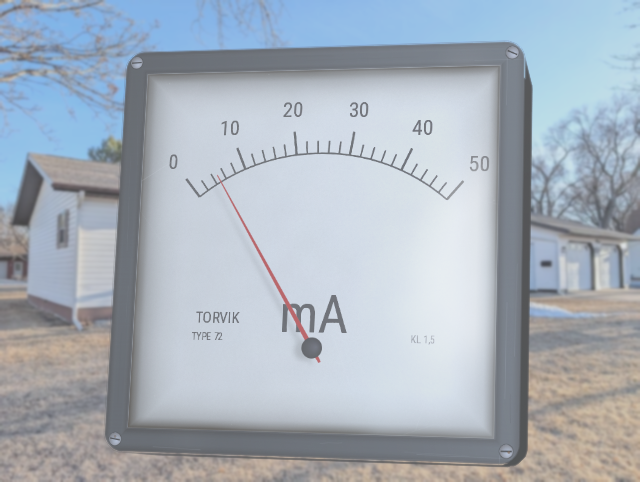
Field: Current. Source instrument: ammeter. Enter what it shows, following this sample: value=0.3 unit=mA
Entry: value=5 unit=mA
